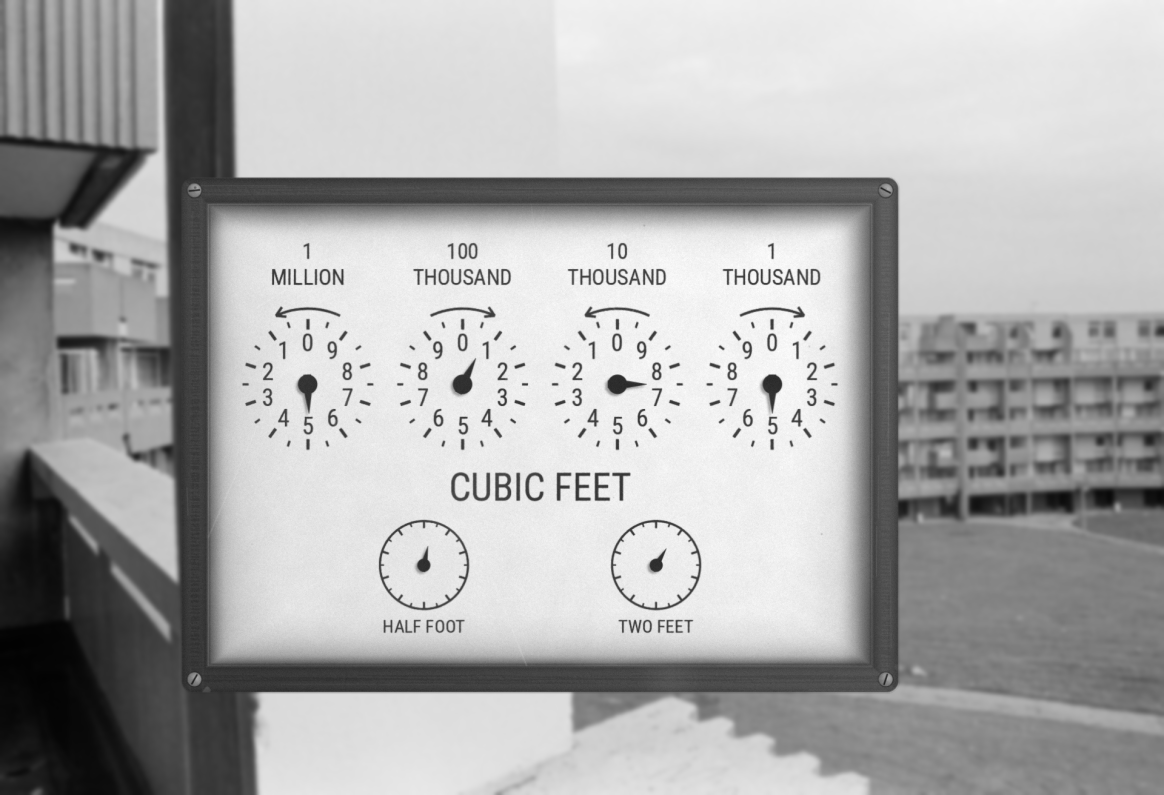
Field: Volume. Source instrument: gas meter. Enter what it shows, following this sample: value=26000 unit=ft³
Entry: value=507500 unit=ft³
